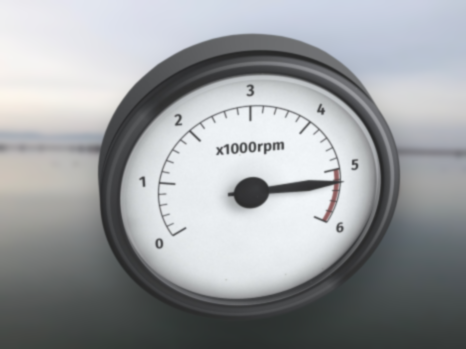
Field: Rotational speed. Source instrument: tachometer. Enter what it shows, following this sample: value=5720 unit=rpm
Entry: value=5200 unit=rpm
